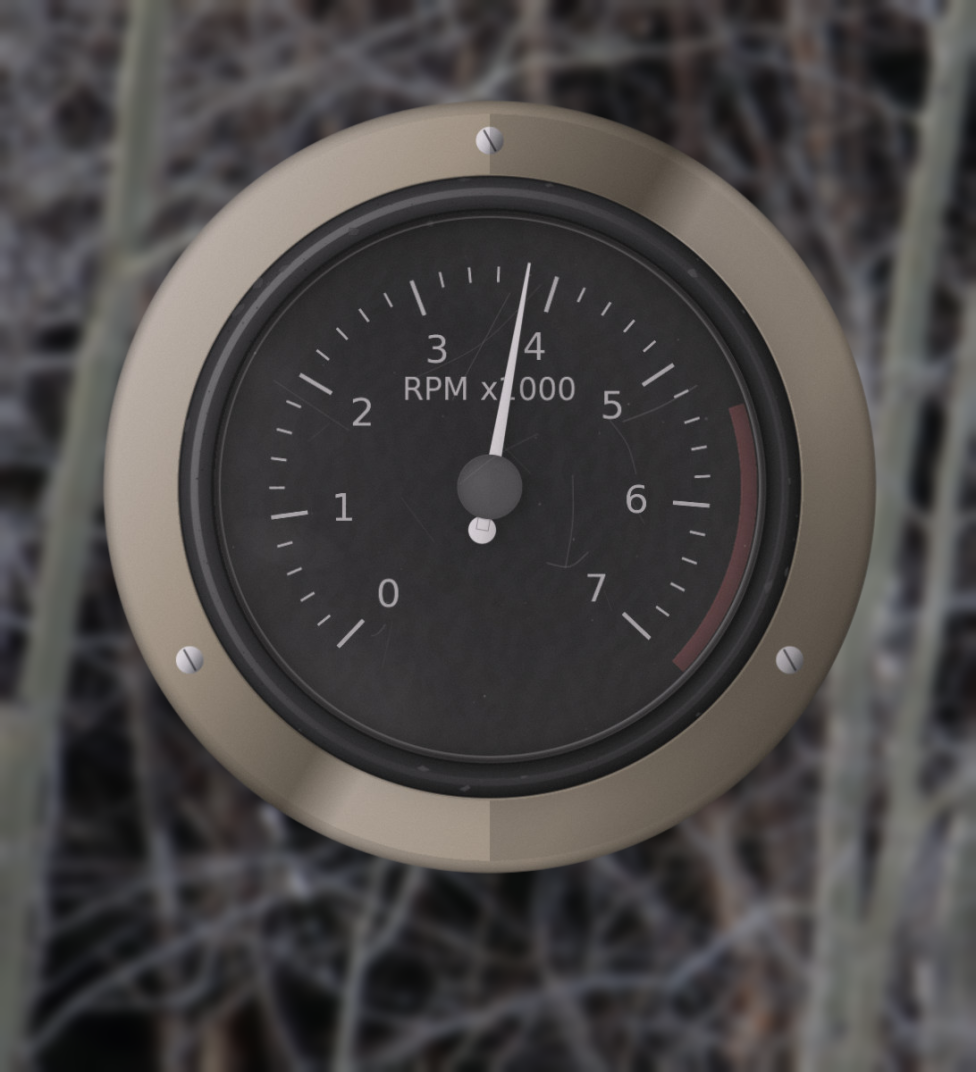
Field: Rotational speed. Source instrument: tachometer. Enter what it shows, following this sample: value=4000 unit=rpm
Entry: value=3800 unit=rpm
